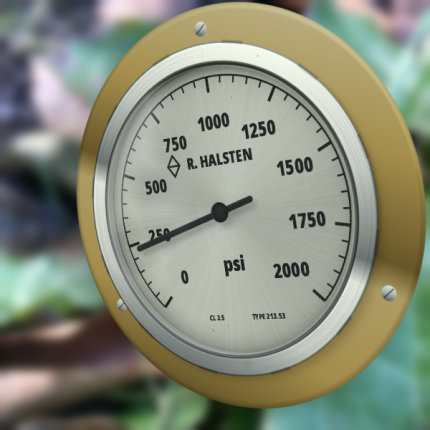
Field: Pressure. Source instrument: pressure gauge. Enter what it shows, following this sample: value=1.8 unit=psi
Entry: value=225 unit=psi
